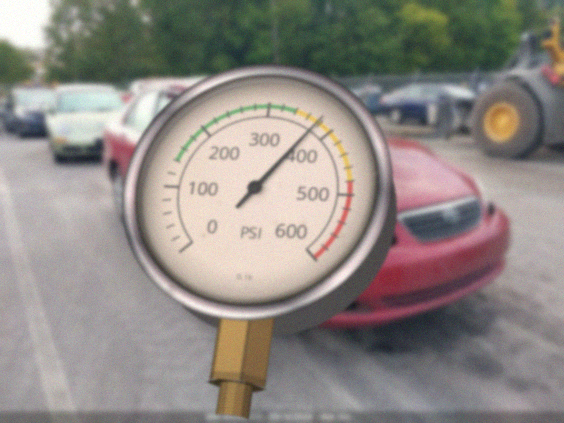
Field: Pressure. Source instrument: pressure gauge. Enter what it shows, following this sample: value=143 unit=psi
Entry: value=380 unit=psi
